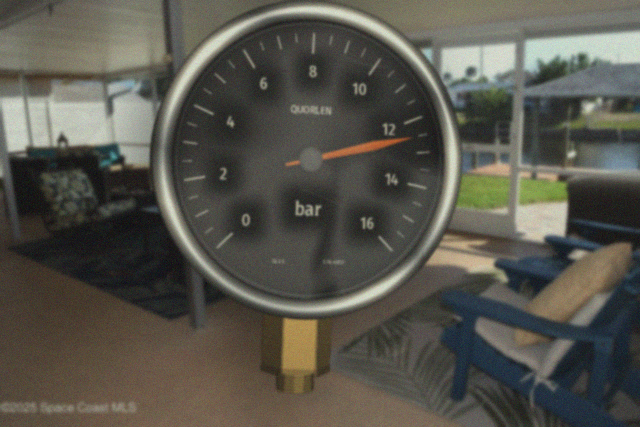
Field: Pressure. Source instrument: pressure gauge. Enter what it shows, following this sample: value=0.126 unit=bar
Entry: value=12.5 unit=bar
